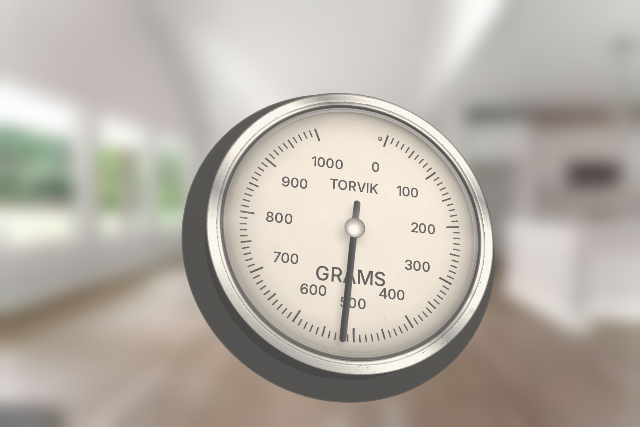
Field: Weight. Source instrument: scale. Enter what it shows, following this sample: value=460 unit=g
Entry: value=520 unit=g
